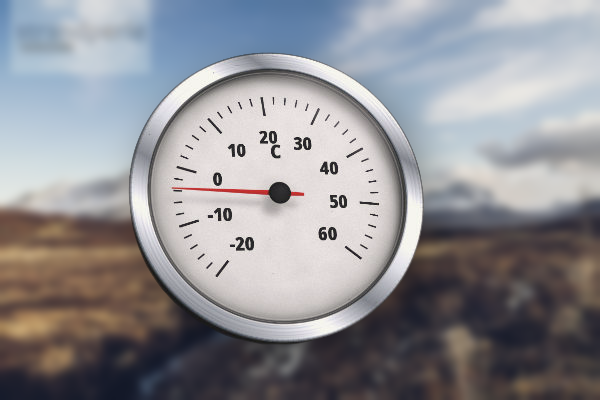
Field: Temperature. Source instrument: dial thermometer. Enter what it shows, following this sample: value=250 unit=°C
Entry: value=-4 unit=°C
